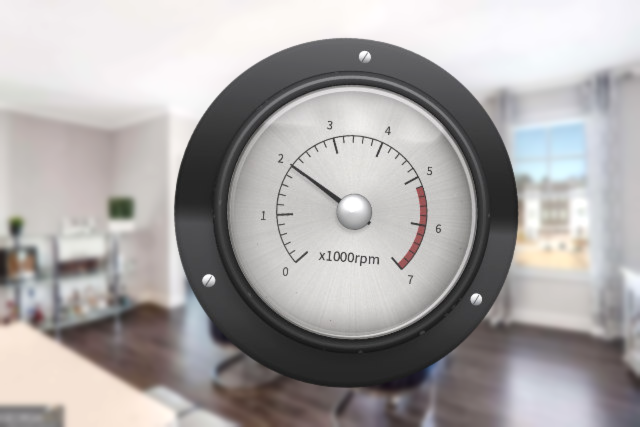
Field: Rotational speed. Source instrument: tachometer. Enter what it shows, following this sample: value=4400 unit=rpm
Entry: value=2000 unit=rpm
